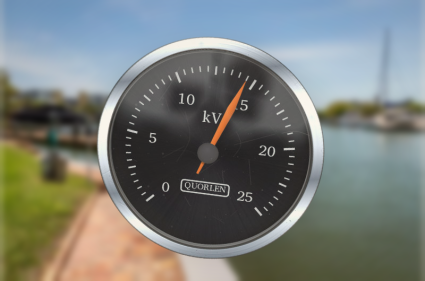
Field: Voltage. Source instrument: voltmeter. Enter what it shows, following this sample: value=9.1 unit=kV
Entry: value=14.5 unit=kV
